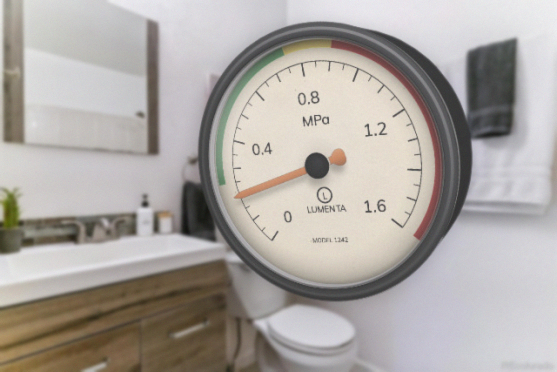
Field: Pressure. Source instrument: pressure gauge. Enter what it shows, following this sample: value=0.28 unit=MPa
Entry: value=0.2 unit=MPa
